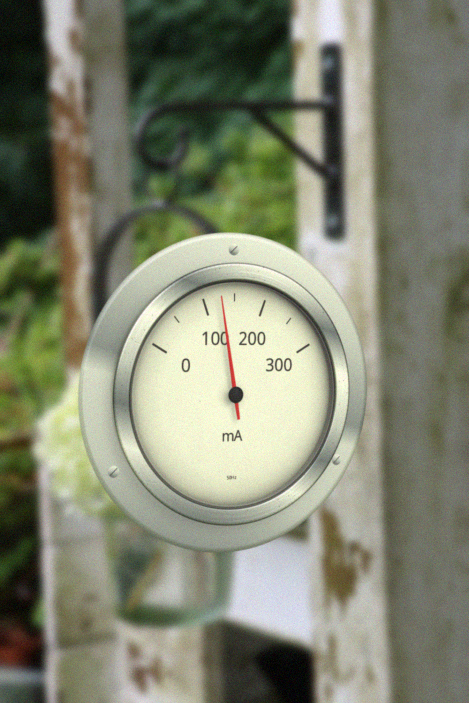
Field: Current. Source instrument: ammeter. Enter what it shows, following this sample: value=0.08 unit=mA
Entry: value=125 unit=mA
